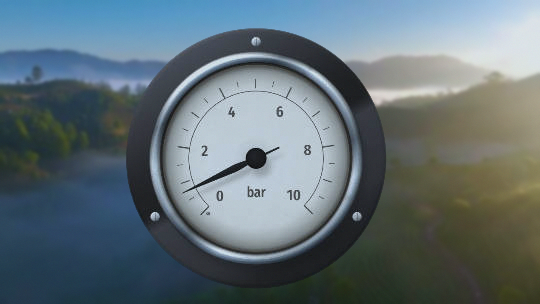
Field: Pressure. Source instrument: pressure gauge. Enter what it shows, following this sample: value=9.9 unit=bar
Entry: value=0.75 unit=bar
